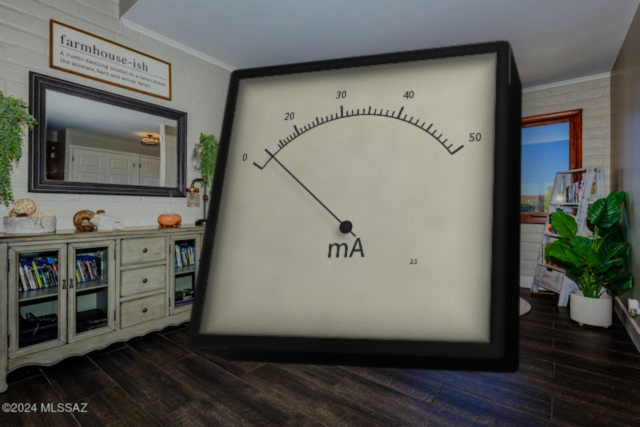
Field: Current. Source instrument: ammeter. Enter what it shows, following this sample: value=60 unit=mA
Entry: value=10 unit=mA
